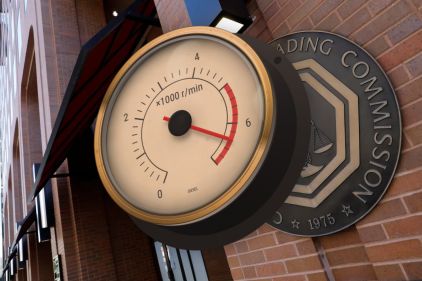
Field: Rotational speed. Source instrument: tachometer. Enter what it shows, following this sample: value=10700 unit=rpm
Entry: value=6400 unit=rpm
